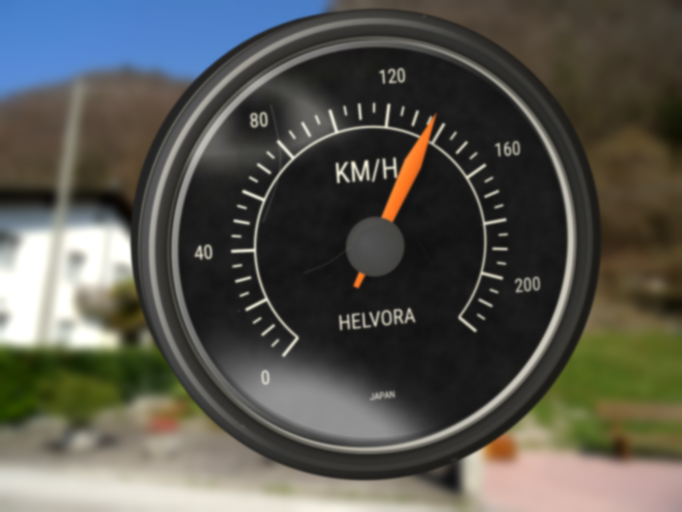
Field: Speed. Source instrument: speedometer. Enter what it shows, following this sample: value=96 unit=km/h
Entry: value=135 unit=km/h
